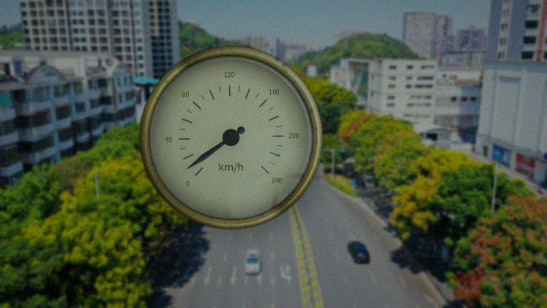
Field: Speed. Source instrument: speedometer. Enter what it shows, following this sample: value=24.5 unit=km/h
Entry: value=10 unit=km/h
